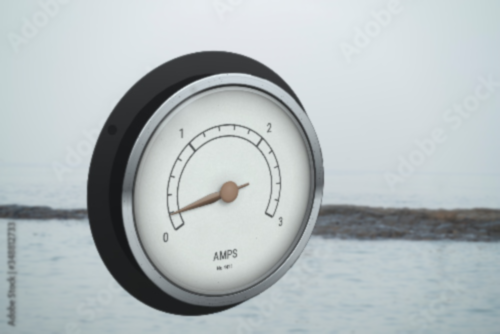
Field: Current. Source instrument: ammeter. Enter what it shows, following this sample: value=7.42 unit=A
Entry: value=0.2 unit=A
